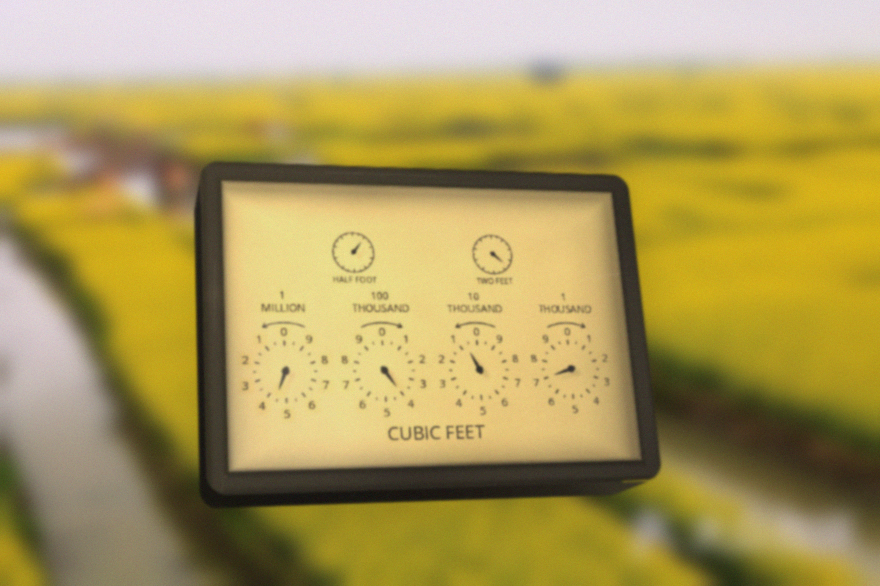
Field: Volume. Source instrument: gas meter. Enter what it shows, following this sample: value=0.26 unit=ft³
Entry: value=440700 unit=ft³
